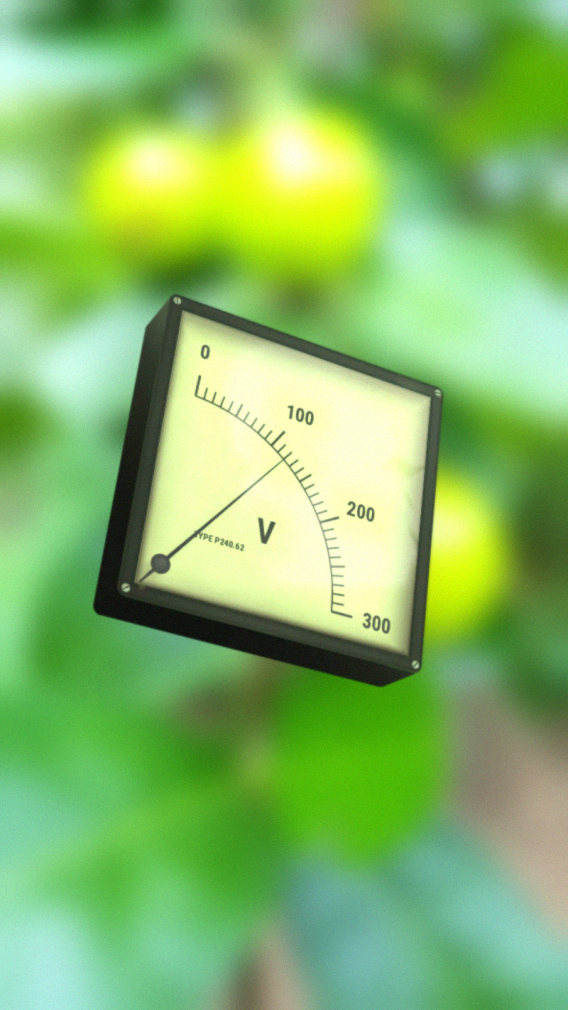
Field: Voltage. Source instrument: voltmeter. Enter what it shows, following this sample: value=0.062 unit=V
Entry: value=120 unit=V
